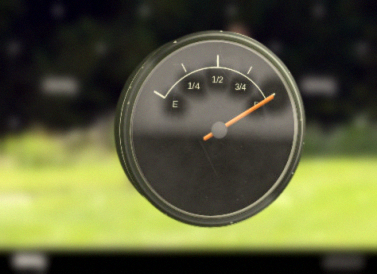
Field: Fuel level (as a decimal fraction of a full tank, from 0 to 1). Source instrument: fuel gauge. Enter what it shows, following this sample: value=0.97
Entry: value=1
